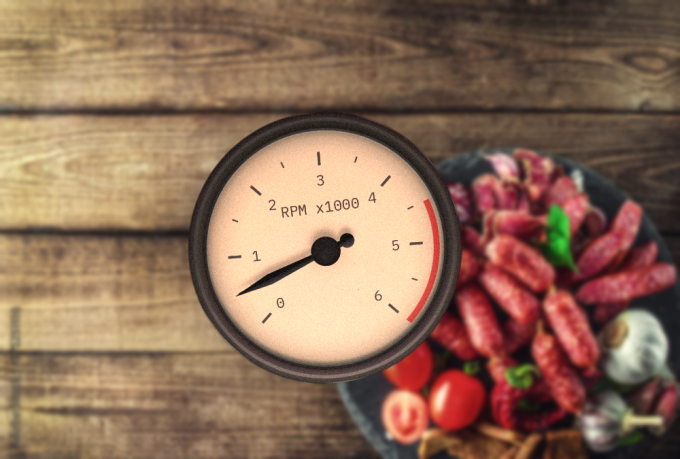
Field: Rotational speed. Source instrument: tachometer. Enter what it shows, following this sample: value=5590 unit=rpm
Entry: value=500 unit=rpm
